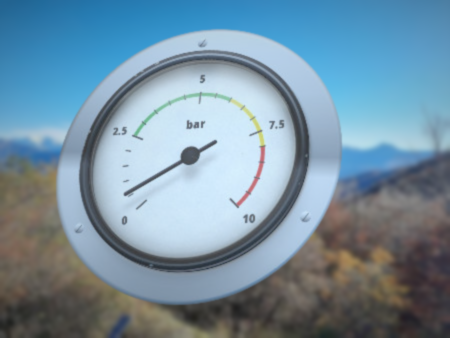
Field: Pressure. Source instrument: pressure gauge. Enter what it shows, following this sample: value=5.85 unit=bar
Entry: value=0.5 unit=bar
